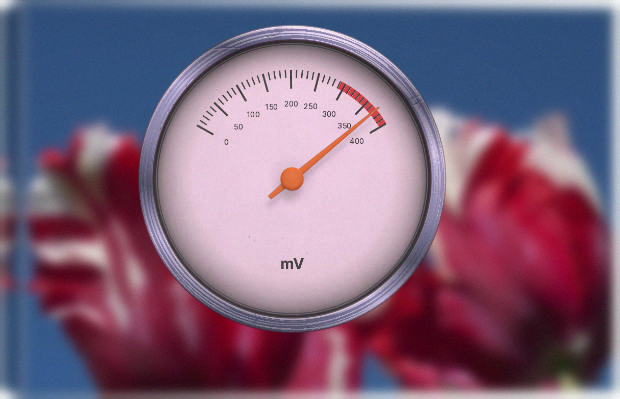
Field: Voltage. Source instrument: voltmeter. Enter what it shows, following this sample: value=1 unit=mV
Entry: value=370 unit=mV
